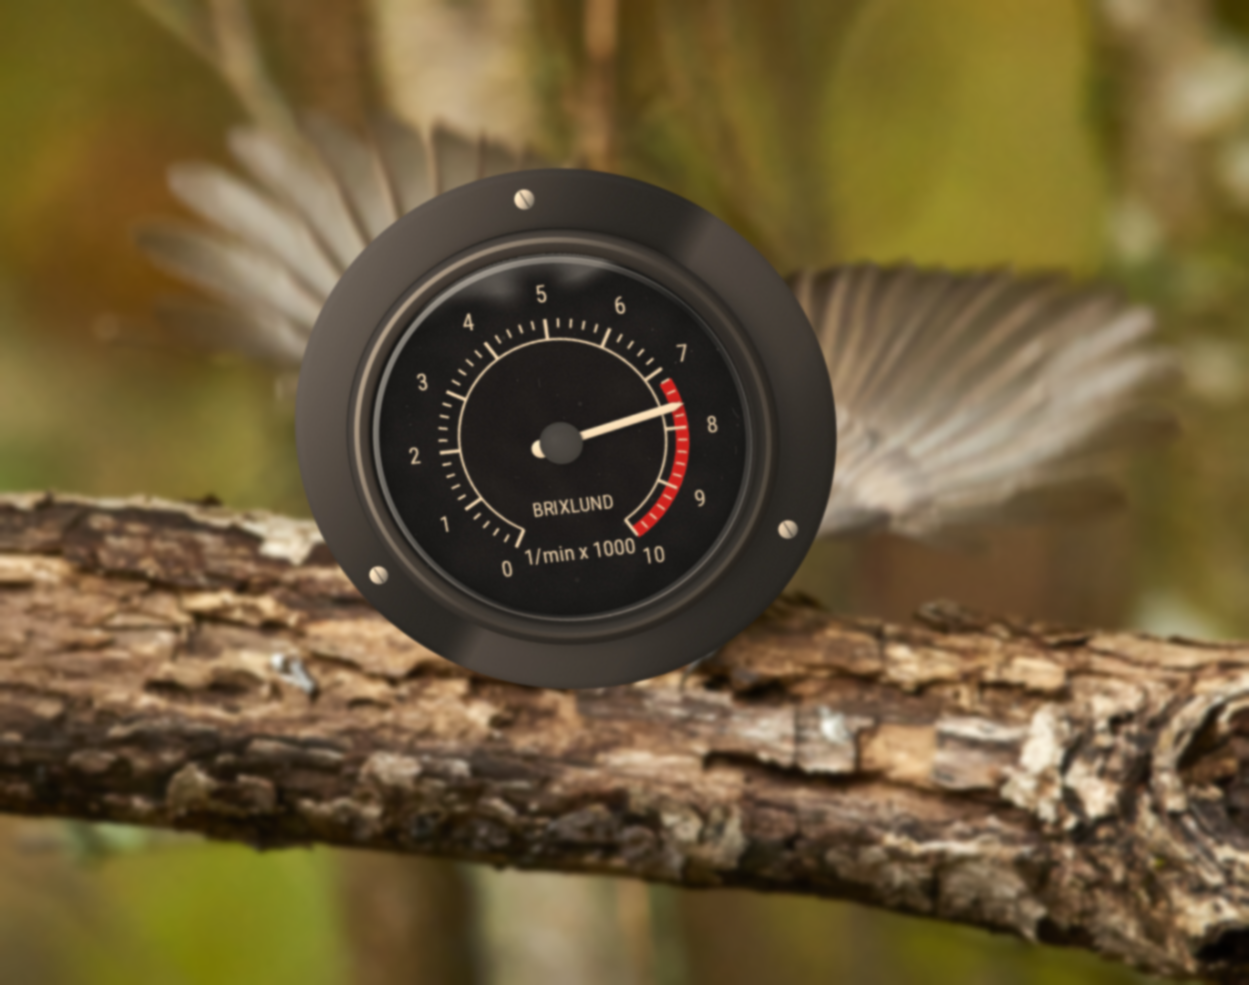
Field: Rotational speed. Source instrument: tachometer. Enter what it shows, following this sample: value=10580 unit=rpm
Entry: value=7600 unit=rpm
